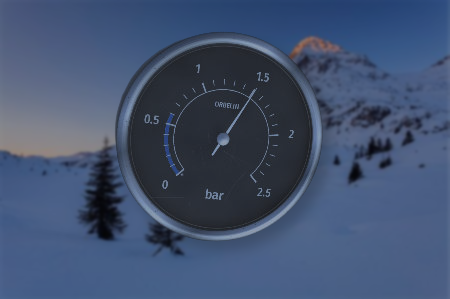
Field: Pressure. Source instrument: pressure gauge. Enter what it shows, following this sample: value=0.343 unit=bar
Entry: value=1.5 unit=bar
